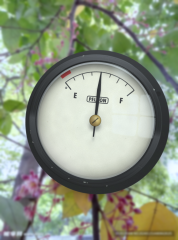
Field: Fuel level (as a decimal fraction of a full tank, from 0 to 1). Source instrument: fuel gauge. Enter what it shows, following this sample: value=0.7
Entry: value=0.5
